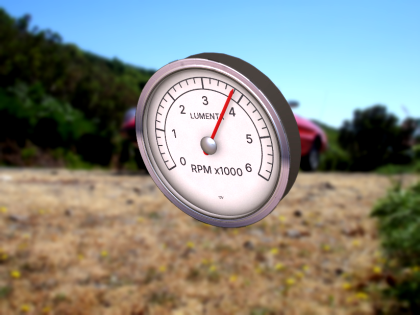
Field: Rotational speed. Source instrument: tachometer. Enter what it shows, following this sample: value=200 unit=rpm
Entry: value=3800 unit=rpm
